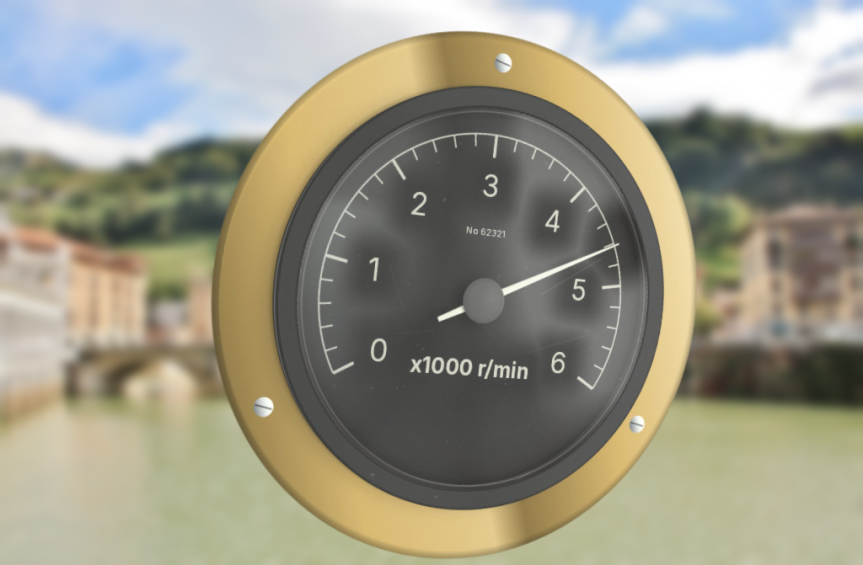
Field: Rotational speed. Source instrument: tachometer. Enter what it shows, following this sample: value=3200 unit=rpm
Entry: value=4600 unit=rpm
